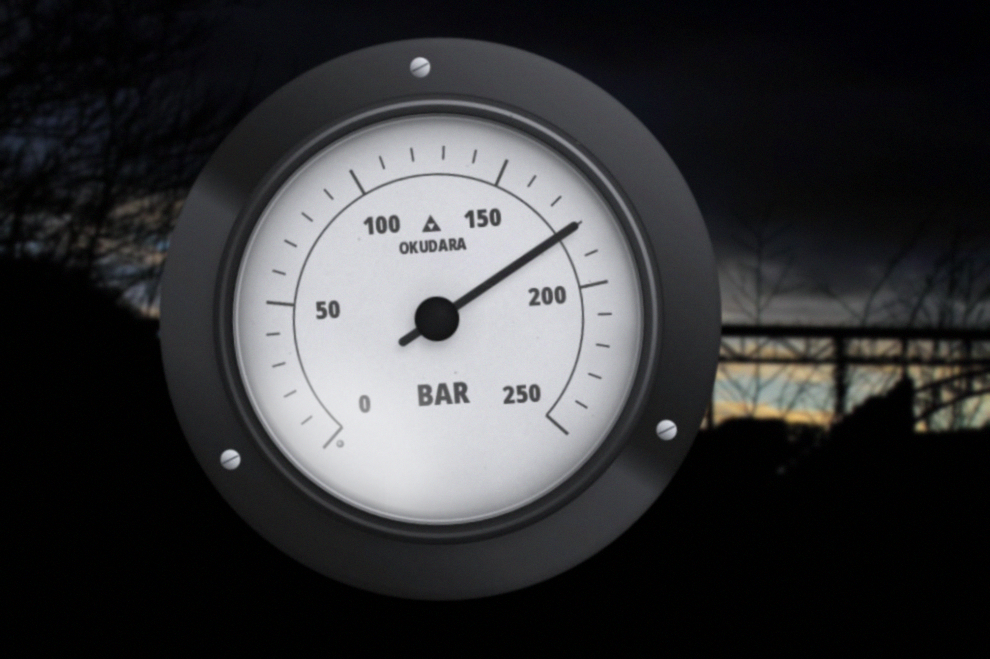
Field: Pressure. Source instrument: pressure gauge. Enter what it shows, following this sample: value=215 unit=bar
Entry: value=180 unit=bar
